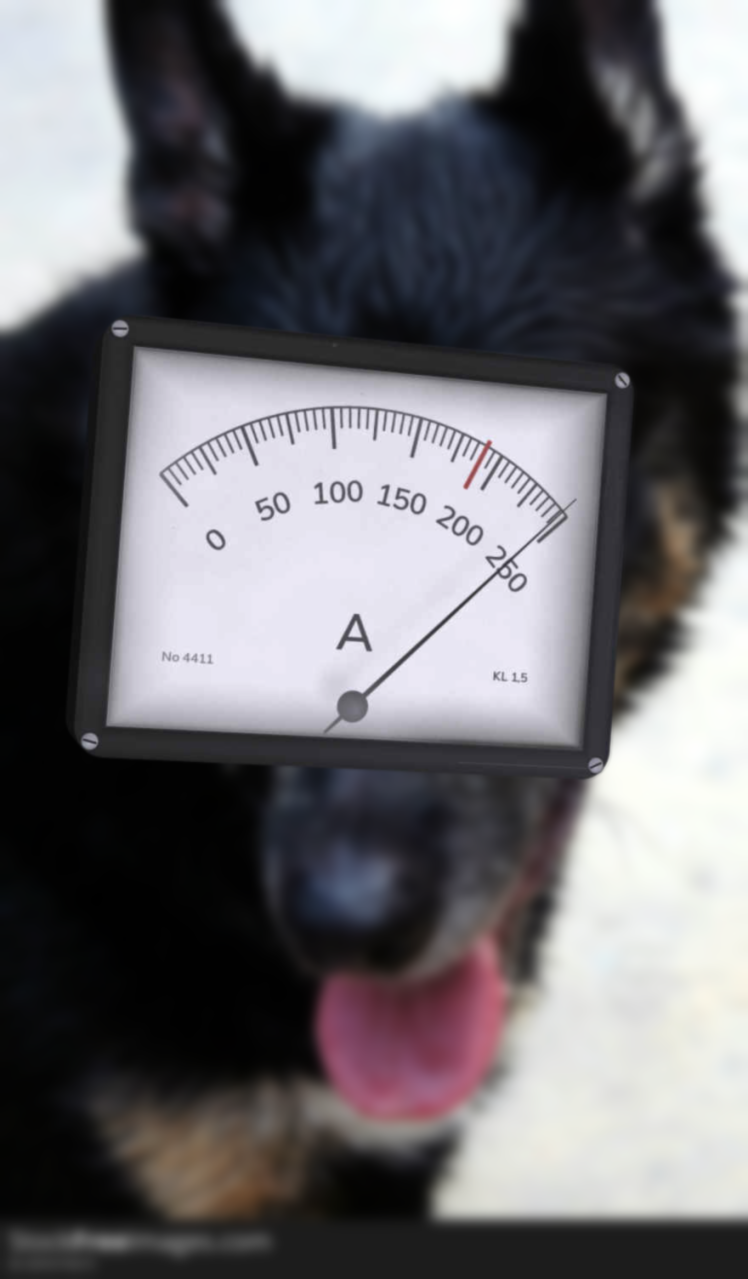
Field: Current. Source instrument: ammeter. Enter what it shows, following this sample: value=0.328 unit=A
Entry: value=245 unit=A
